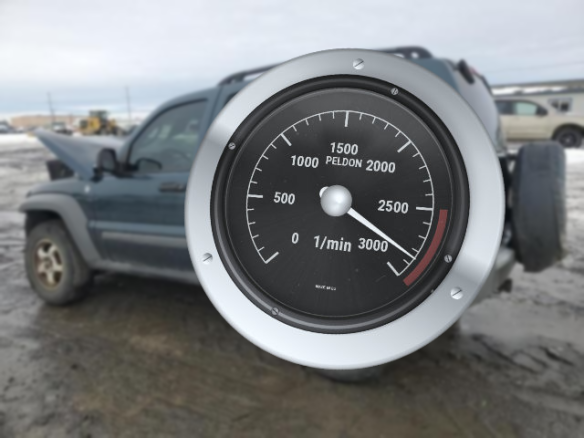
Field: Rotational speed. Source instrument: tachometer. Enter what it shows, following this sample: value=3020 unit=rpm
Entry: value=2850 unit=rpm
